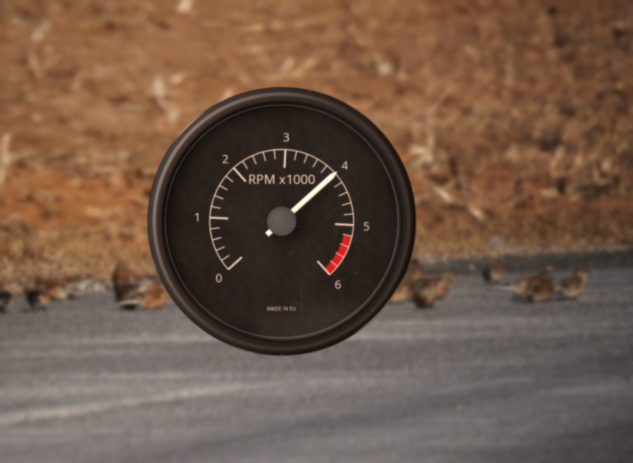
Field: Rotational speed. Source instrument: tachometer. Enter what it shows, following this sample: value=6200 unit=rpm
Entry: value=4000 unit=rpm
